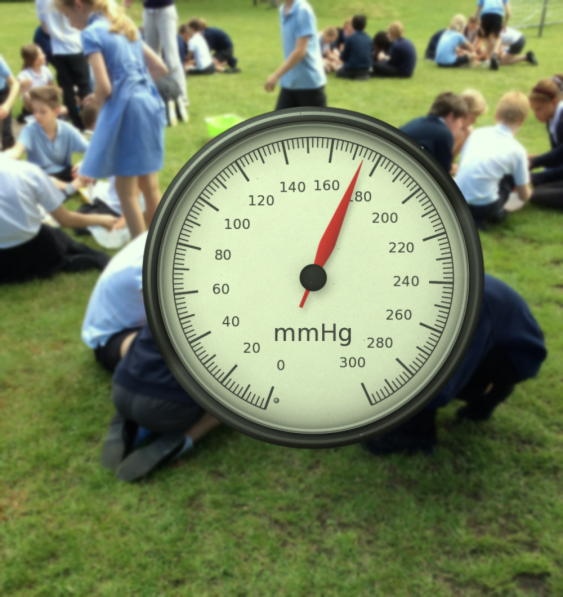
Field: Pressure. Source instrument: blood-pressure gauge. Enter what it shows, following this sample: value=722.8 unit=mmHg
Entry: value=174 unit=mmHg
